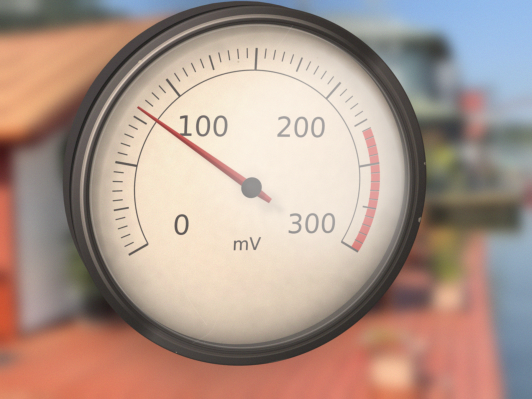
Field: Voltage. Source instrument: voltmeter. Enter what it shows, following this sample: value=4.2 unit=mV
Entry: value=80 unit=mV
